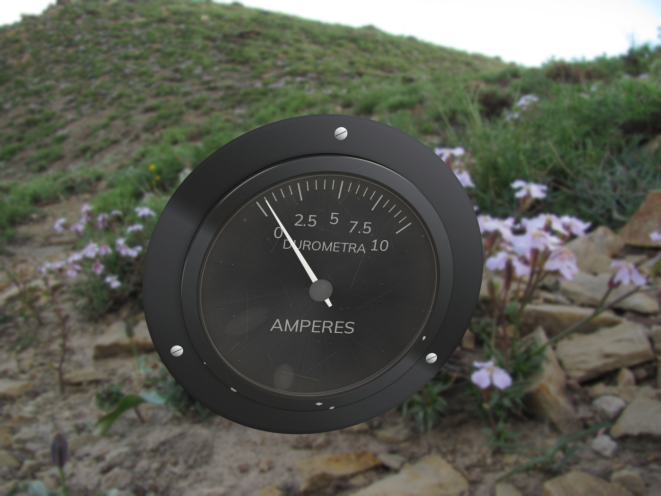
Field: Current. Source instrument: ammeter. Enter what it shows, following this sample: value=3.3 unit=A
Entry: value=0.5 unit=A
